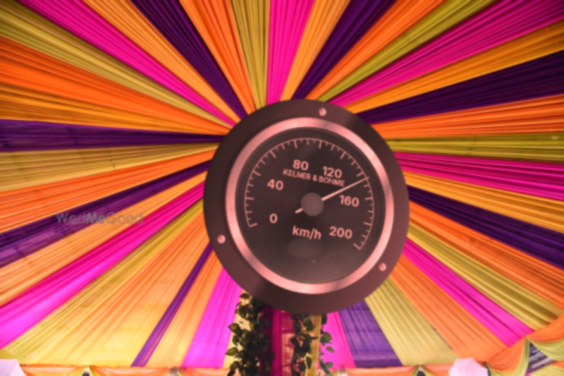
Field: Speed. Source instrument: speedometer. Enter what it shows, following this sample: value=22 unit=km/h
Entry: value=145 unit=km/h
